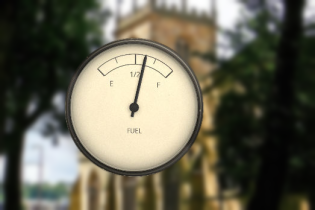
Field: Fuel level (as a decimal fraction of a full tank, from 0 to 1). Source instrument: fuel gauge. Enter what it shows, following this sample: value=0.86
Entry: value=0.625
